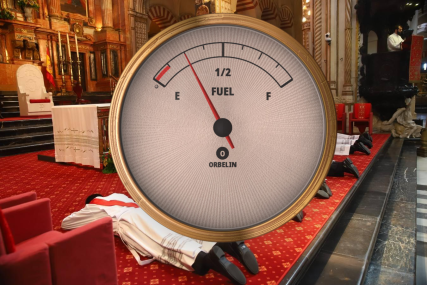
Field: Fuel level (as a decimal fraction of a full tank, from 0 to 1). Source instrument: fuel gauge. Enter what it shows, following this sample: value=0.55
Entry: value=0.25
